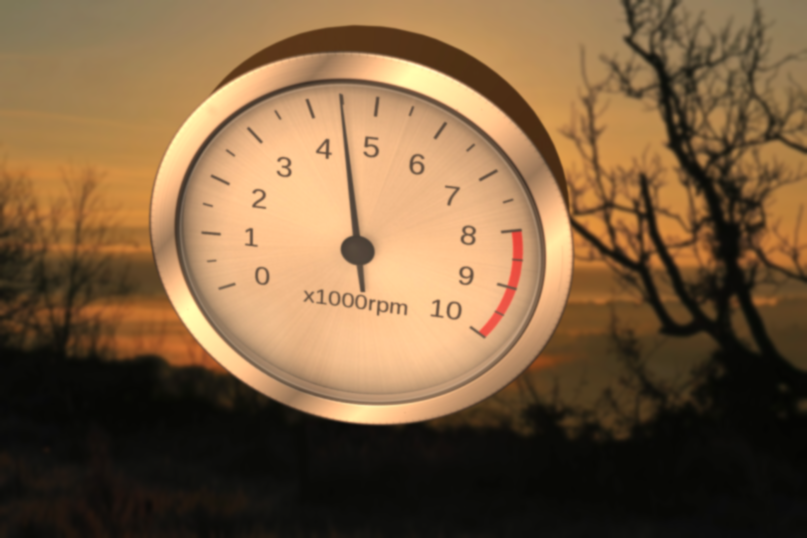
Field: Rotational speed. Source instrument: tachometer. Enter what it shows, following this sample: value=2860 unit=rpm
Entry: value=4500 unit=rpm
